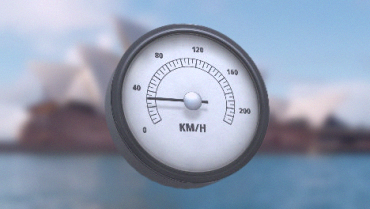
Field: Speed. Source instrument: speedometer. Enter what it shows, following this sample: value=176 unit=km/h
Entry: value=30 unit=km/h
